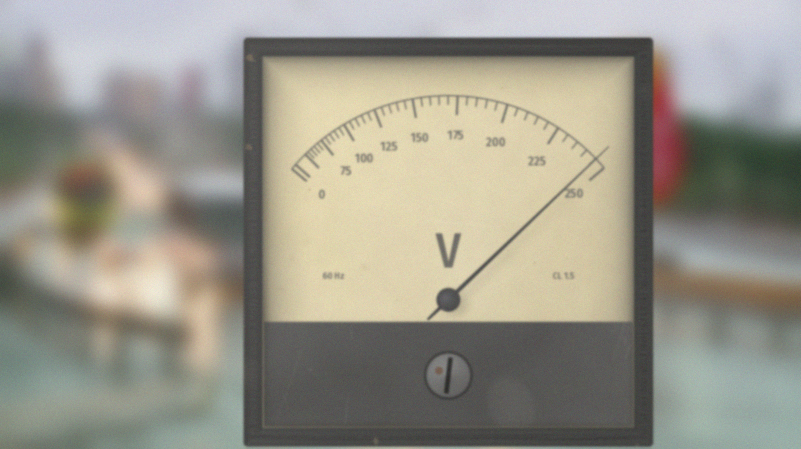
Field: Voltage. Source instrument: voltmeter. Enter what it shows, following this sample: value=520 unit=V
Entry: value=245 unit=V
